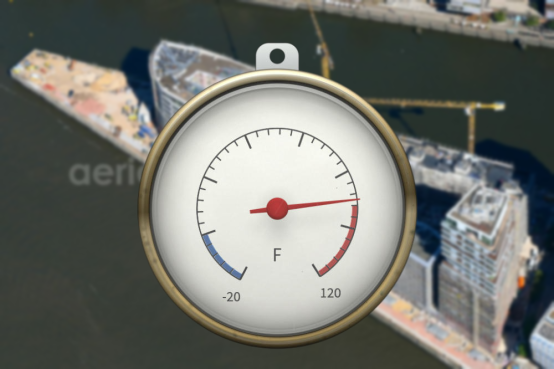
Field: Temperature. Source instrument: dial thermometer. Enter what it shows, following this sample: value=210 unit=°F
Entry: value=90 unit=°F
